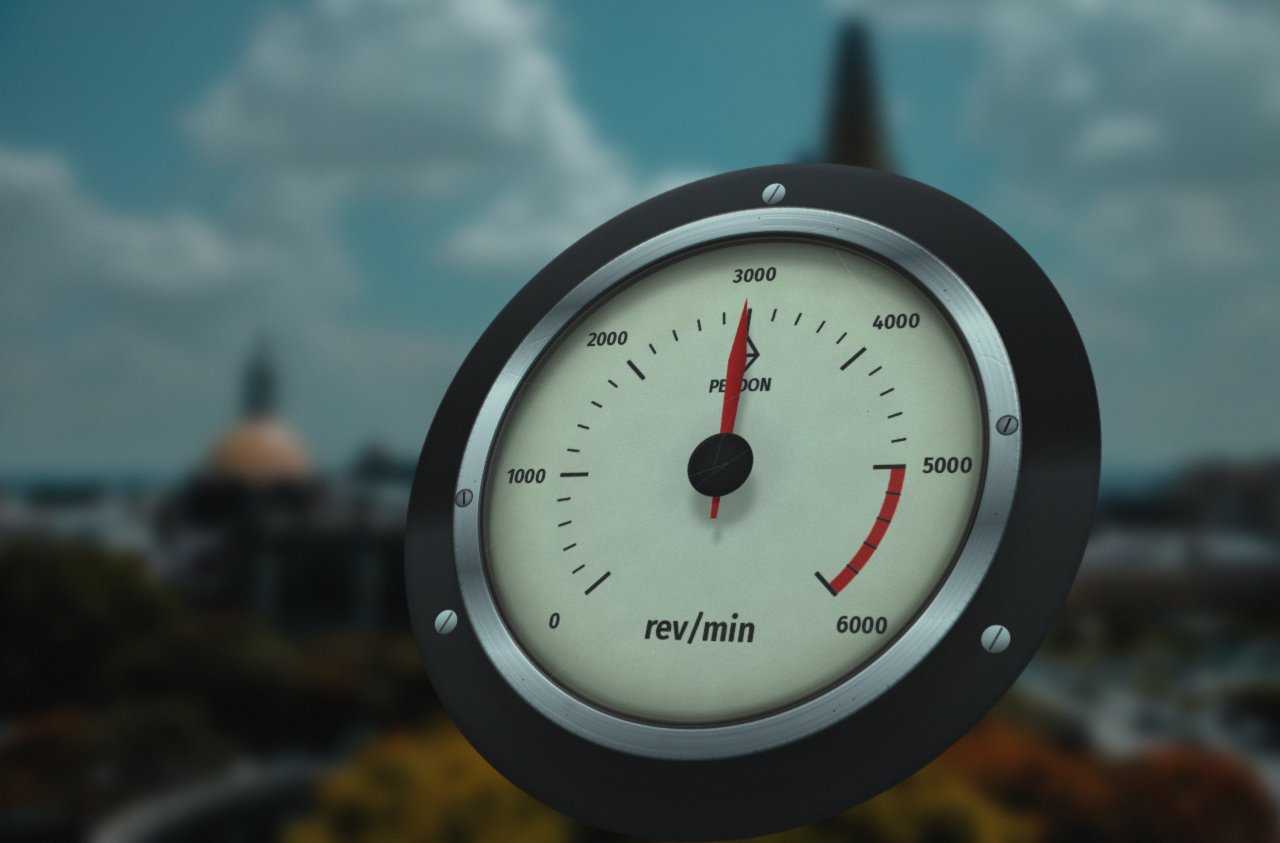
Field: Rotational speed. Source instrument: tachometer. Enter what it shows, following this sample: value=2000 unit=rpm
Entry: value=3000 unit=rpm
